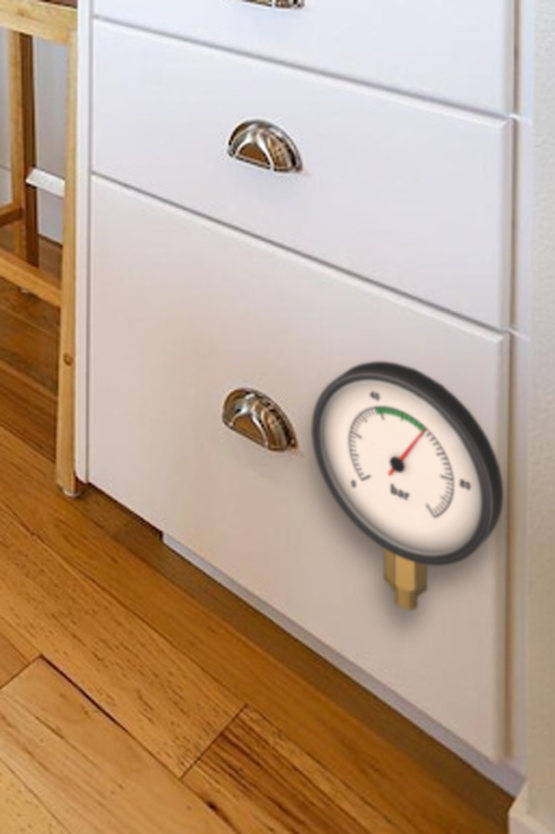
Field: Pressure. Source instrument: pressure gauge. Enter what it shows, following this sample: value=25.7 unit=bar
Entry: value=60 unit=bar
